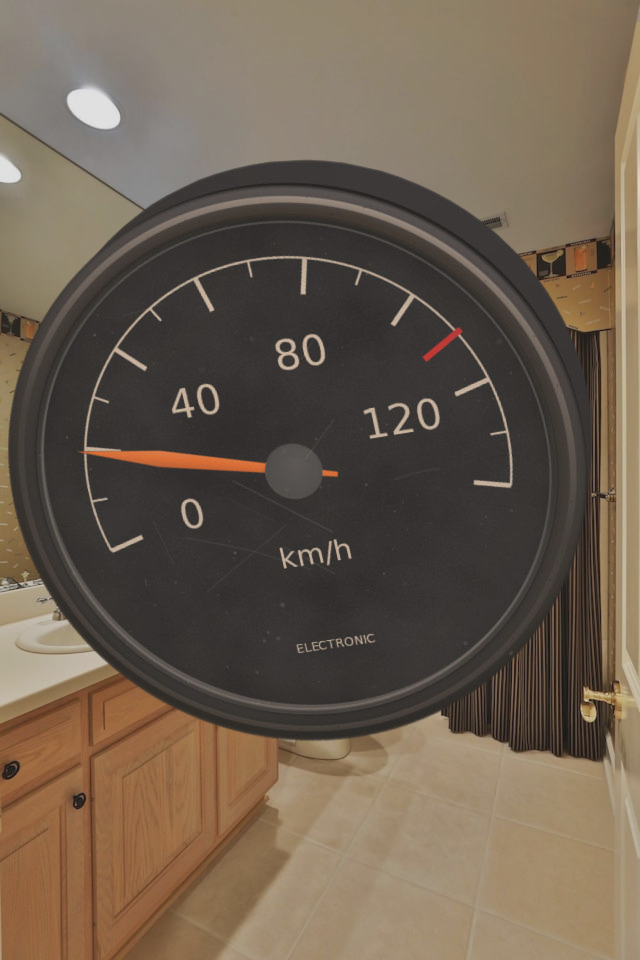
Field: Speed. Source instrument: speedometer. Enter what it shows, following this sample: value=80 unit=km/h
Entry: value=20 unit=km/h
